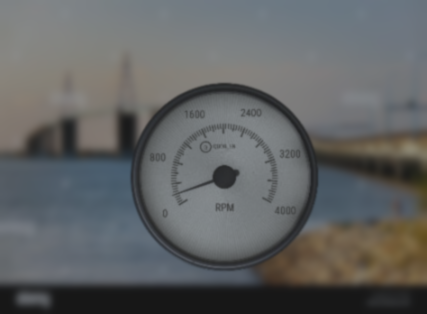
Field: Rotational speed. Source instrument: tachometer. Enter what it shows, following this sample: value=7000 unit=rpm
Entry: value=200 unit=rpm
